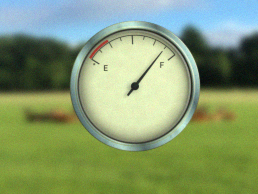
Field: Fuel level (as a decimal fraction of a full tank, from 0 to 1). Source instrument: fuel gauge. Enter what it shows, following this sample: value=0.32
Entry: value=0.875
